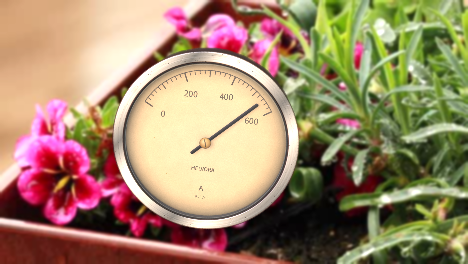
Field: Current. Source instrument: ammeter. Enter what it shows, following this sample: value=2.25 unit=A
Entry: value=540 unit=A
